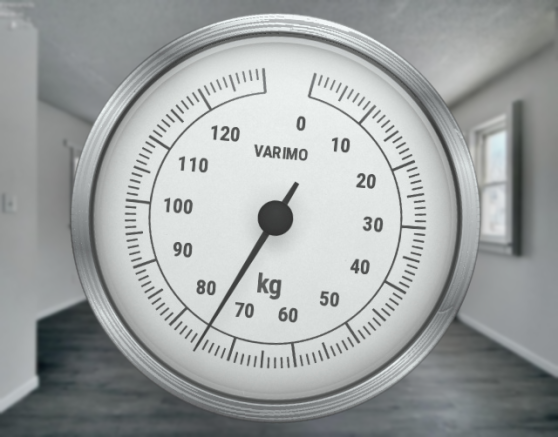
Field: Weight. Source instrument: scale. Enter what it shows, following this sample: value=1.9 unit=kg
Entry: value=75 unit=kg
